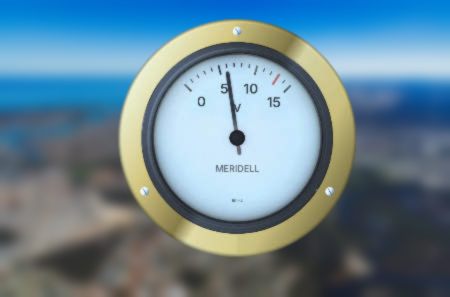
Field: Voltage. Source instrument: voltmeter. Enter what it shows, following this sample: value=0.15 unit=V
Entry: value=6 unit=V
